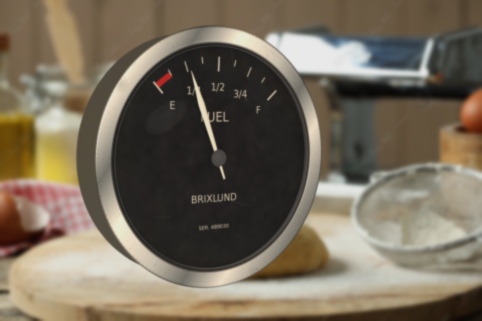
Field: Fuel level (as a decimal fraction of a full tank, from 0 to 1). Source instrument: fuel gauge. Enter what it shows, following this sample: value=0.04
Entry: value=0.25
